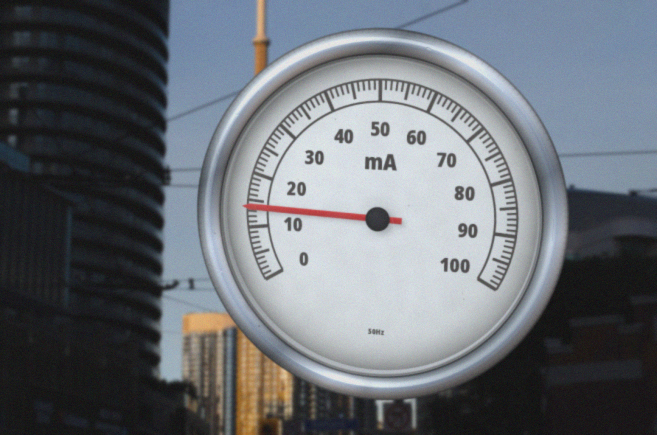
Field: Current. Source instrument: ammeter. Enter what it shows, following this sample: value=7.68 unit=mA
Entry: value=14 unit=mA
